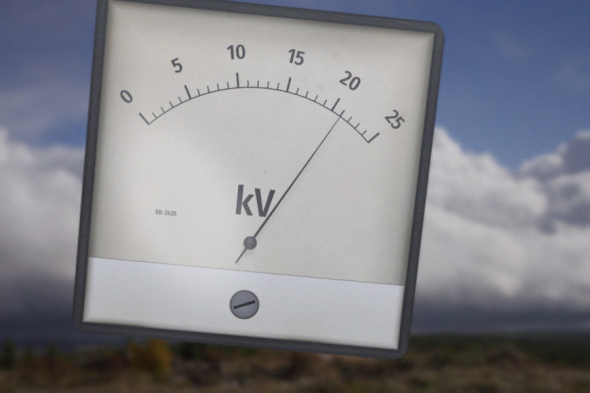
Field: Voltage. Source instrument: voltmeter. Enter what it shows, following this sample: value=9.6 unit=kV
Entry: value=21 unit=kV
